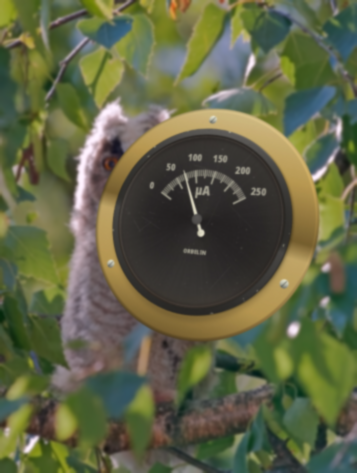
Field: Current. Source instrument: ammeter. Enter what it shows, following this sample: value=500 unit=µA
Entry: value=75 unit=µA
